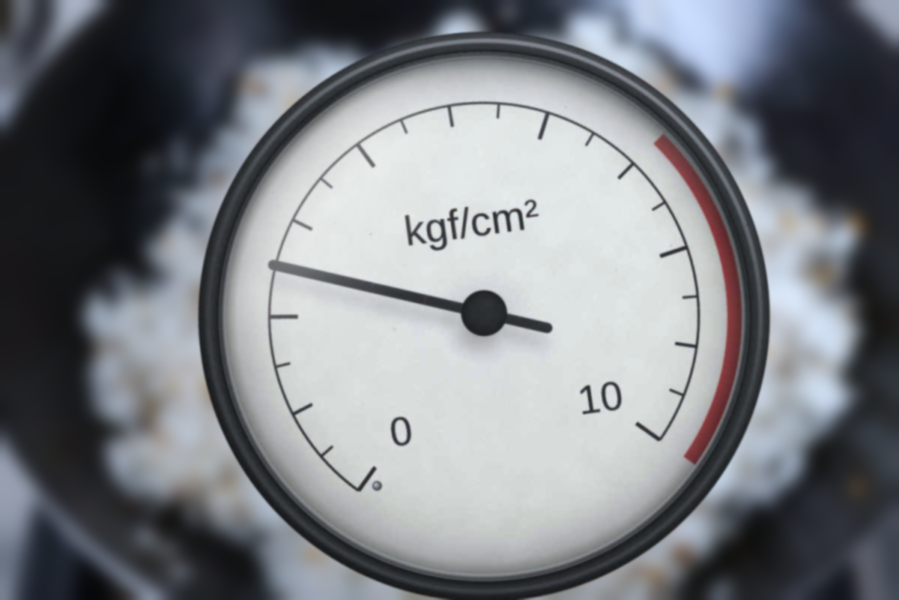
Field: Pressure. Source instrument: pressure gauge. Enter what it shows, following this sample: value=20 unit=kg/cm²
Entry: value=2.5 unit=kg/cm²
